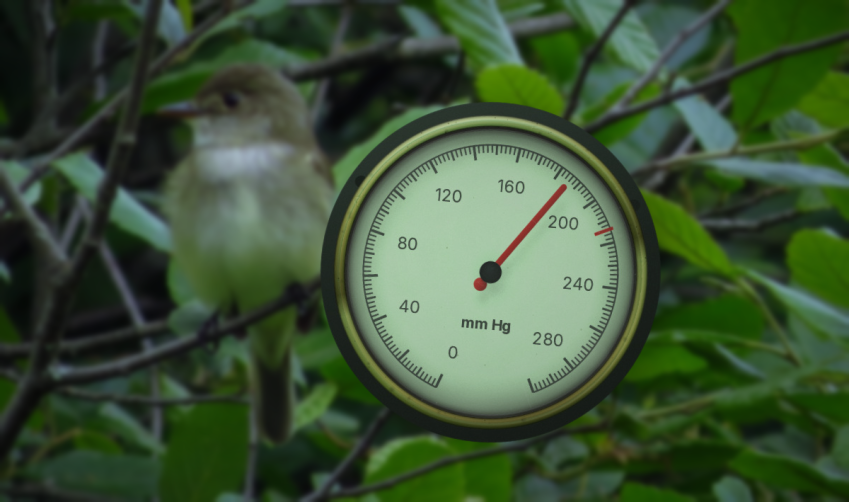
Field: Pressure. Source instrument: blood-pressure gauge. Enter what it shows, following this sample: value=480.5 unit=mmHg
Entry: value=186 unit=mmHg
